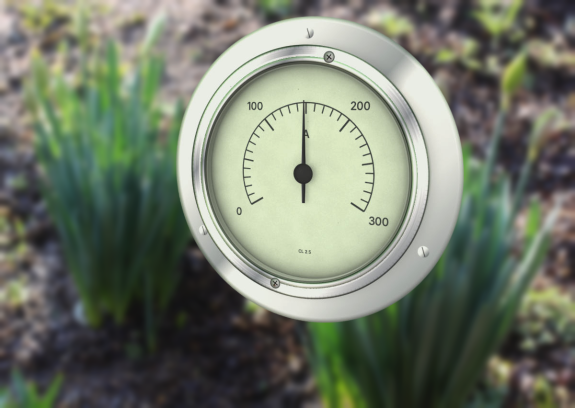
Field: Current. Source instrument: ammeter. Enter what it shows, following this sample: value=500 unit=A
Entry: value=150 unit=A
